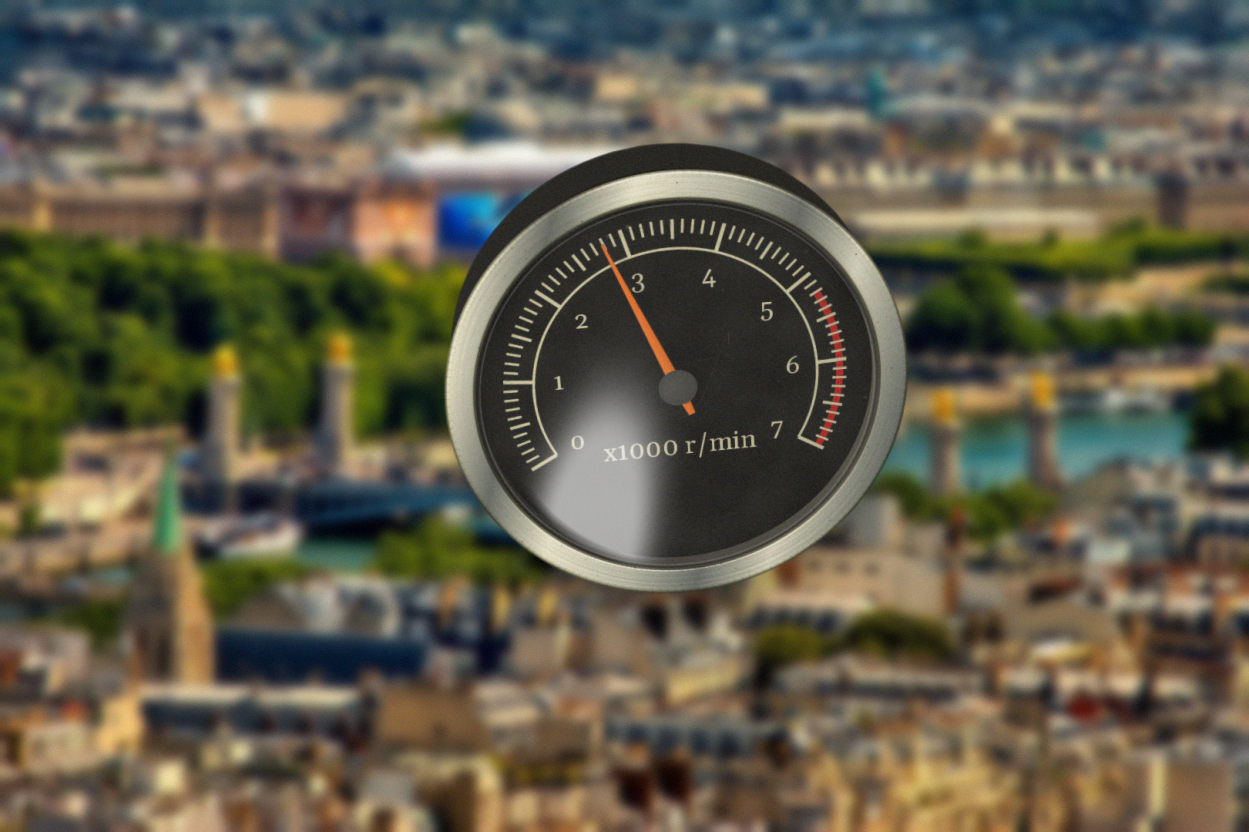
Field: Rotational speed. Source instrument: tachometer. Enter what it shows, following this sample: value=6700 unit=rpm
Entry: value=2800 unit=rpm
